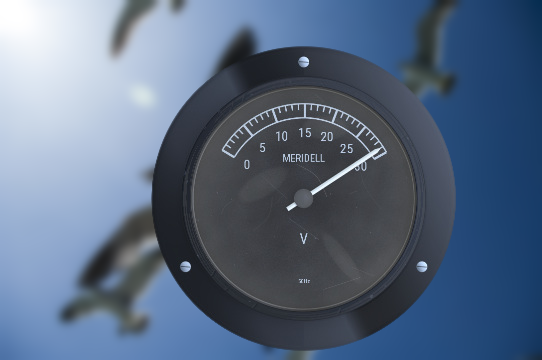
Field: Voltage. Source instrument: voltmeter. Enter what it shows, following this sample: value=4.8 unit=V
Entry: value=29 unit=V
